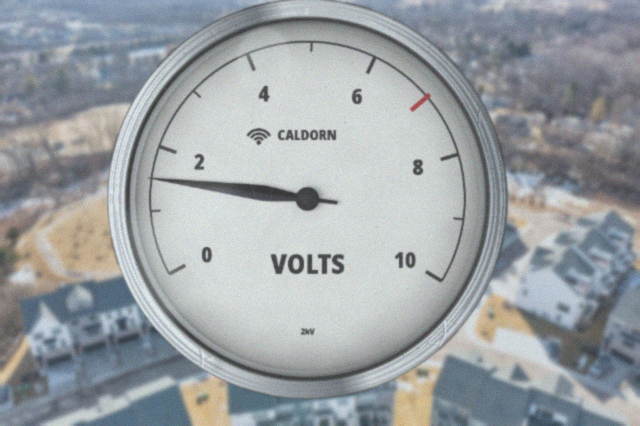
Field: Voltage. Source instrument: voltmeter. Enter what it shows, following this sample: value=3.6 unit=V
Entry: value=1.5 unit=V
